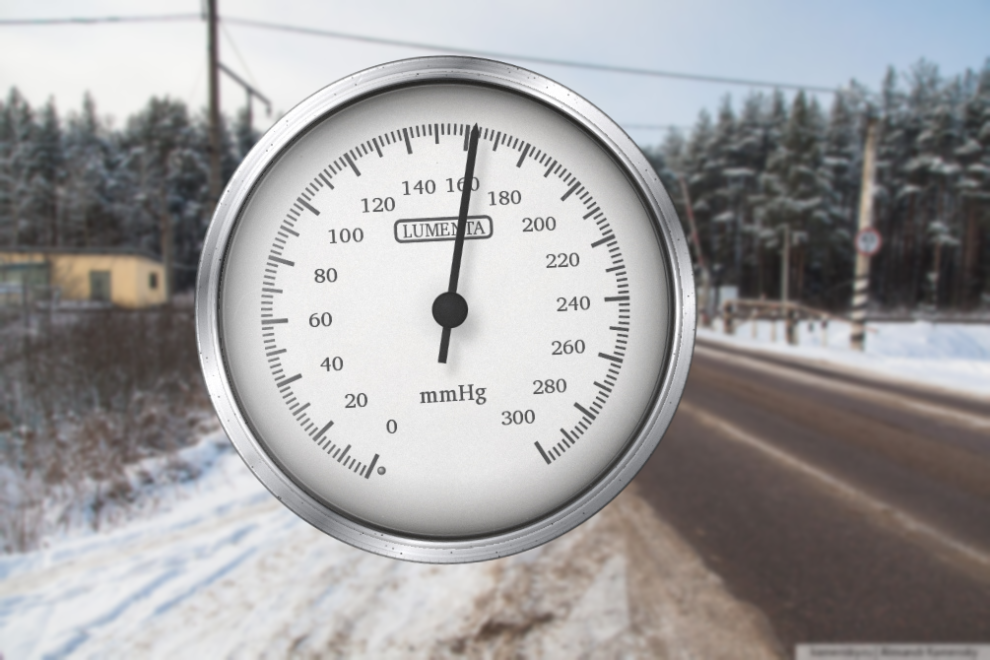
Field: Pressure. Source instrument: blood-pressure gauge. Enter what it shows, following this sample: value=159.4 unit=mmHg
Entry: value=162 unit=mmHg
